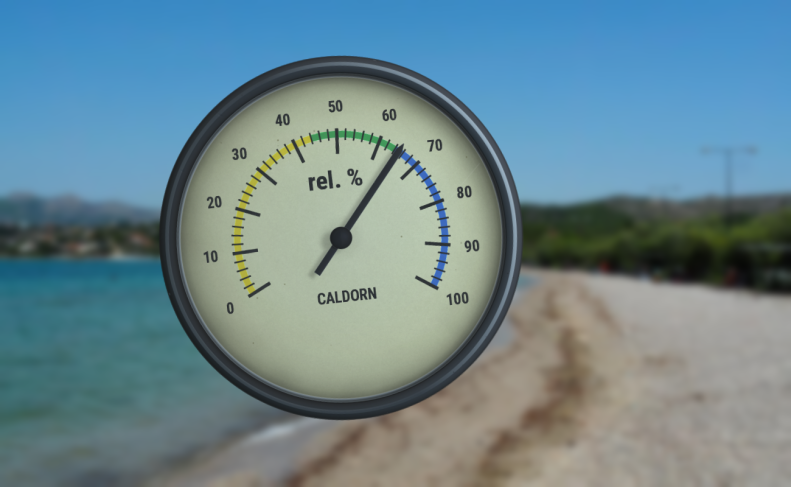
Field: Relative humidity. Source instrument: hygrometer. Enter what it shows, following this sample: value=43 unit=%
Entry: value=65 unit=%
